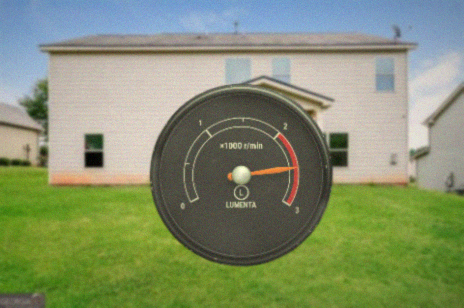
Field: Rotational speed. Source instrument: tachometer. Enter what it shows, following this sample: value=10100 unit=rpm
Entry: value=2500 unit=rpm
